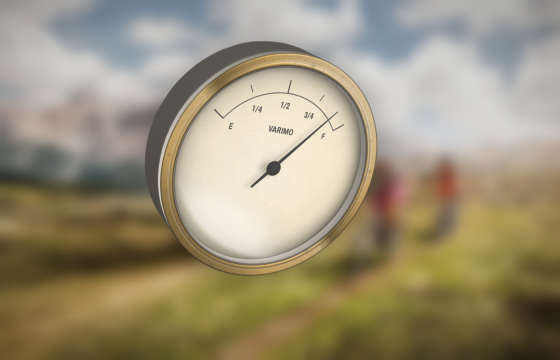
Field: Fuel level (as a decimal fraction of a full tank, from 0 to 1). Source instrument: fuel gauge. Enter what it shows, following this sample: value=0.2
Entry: value=0.875
